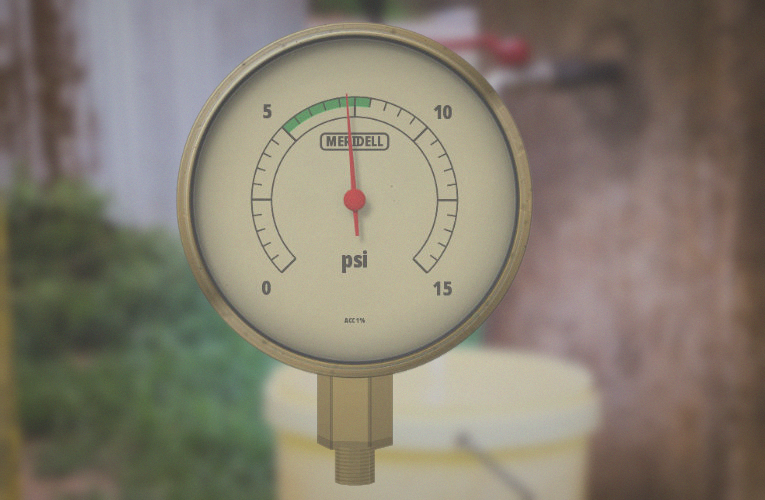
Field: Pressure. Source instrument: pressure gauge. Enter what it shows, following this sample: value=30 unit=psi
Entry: value=7.25 unit=psi
